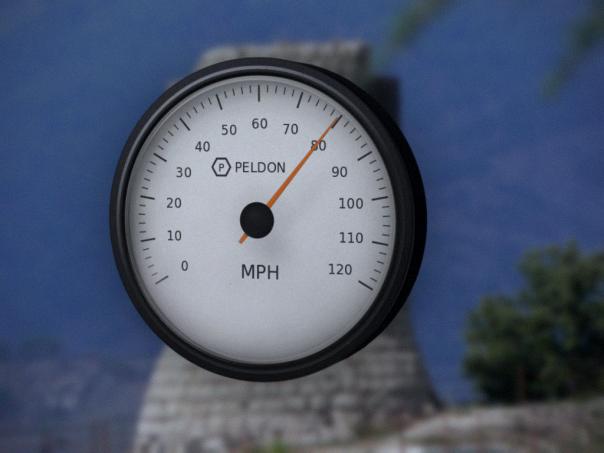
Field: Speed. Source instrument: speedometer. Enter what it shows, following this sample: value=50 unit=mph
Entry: value=80 unit=mph
